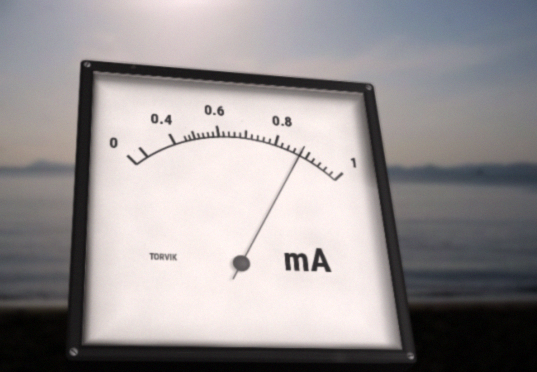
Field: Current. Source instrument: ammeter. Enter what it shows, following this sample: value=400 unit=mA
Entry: value=0.88 unit=mA
